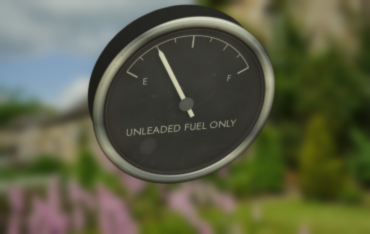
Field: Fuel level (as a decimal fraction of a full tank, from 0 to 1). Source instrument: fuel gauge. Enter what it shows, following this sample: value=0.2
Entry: value=0.25
